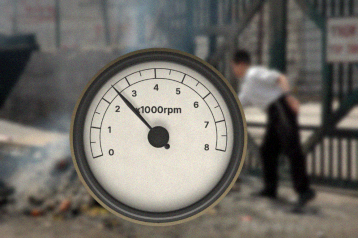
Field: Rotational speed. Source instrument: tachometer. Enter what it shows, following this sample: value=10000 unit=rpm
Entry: value=2500 unit=rpm
